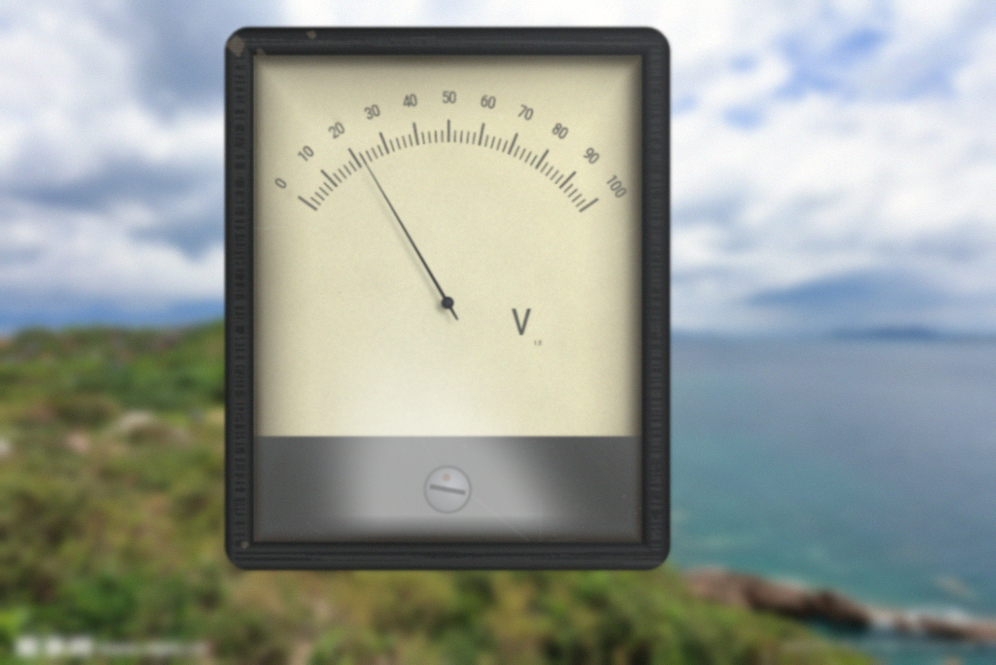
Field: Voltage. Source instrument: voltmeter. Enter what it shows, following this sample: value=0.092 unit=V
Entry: value=22 unit=V
